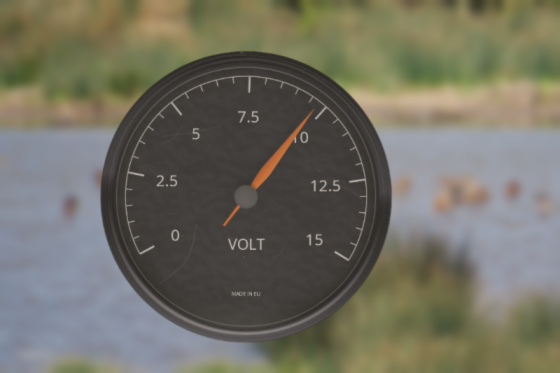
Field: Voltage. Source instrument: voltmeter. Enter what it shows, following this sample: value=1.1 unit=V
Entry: value=9.75 unit=V
